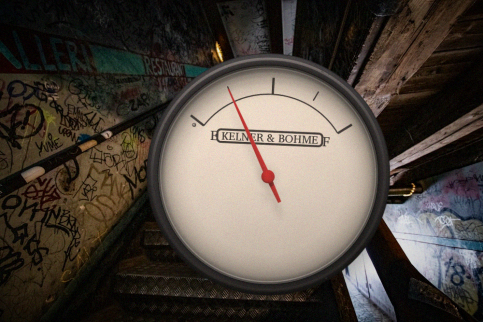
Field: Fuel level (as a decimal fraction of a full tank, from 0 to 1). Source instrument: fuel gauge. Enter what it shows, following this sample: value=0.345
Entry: value=0.25
